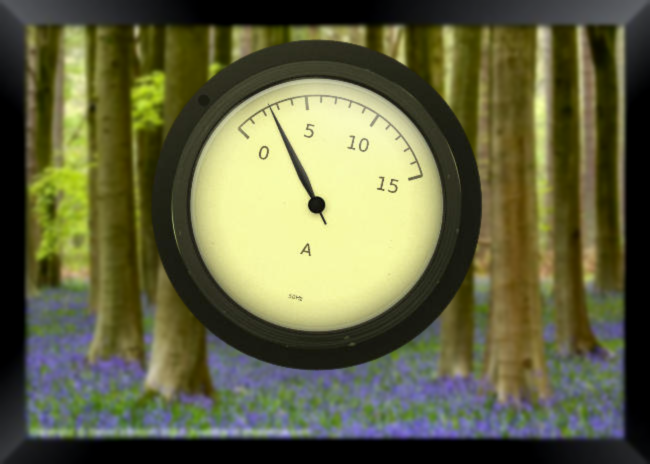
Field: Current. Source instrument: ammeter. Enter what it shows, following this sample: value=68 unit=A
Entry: value=2.5 unit=A
